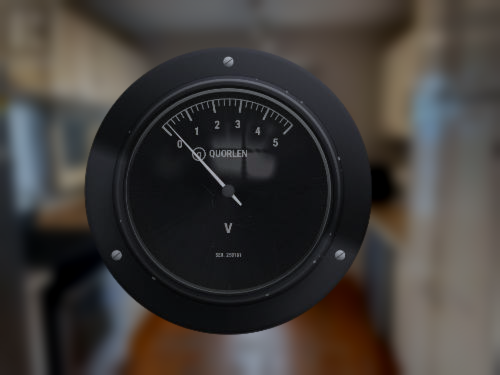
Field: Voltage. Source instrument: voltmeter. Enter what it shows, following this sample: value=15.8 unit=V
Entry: value=0.2 unit=V
